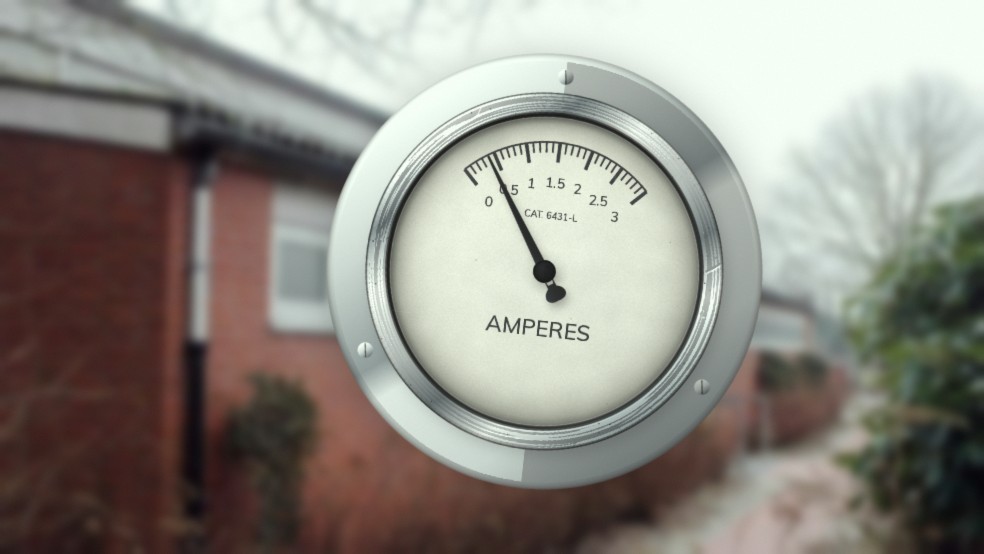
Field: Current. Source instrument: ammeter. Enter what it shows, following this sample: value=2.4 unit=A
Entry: value=0.4 unit=A
